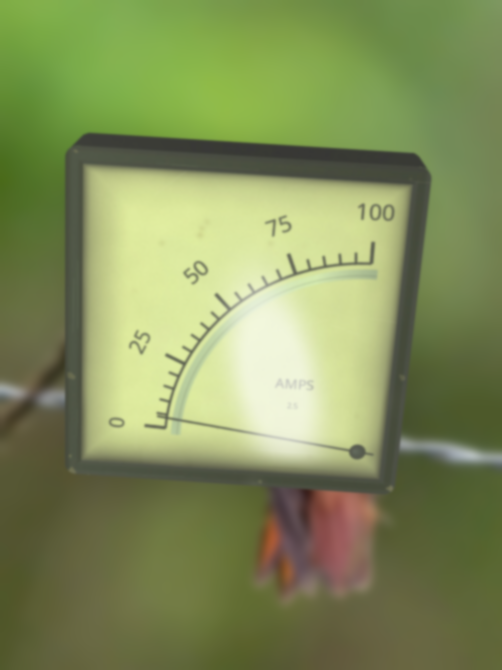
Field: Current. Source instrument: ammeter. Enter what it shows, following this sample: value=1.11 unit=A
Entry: value=5 unit=A
